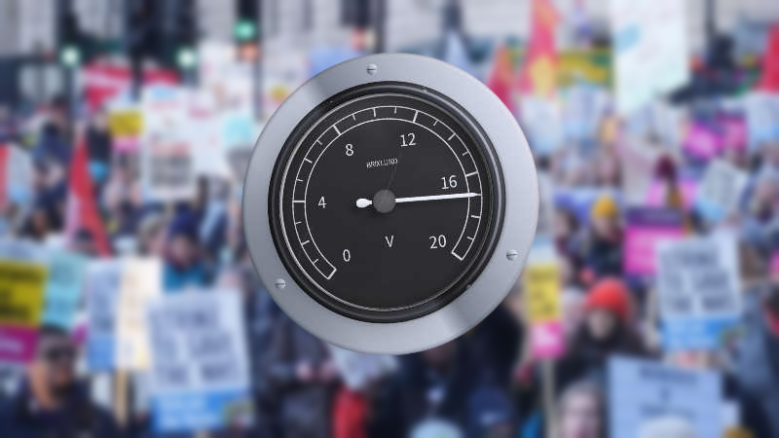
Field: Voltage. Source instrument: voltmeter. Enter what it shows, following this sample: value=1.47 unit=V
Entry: value=17 unit=V
